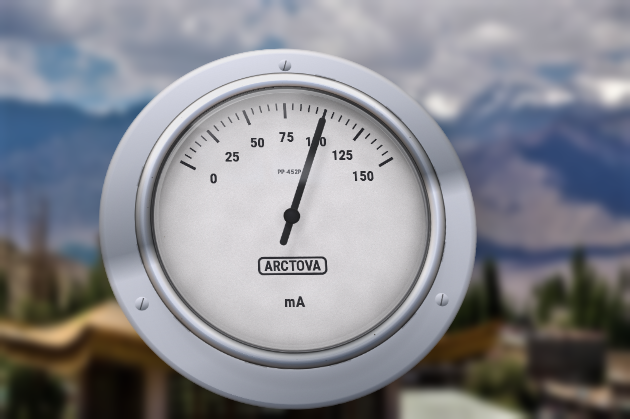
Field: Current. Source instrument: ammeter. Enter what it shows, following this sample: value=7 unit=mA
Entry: value=100 unit=mA
